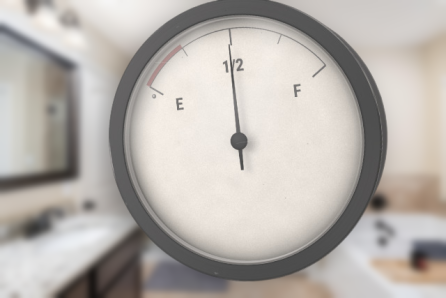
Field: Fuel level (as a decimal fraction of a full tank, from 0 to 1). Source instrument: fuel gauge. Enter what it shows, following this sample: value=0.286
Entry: value=0.5
